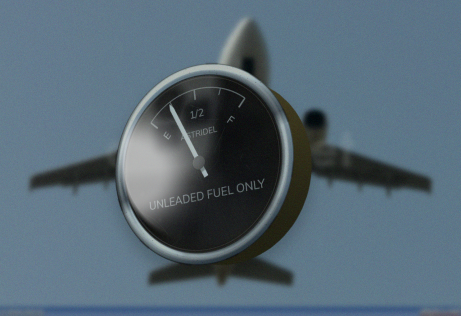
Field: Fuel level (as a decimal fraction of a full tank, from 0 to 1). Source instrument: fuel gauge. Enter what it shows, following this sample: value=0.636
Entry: value=0.25
